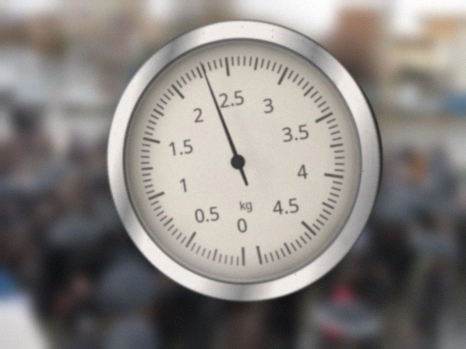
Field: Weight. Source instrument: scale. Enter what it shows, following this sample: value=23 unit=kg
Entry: value=2.3 unit=kg
